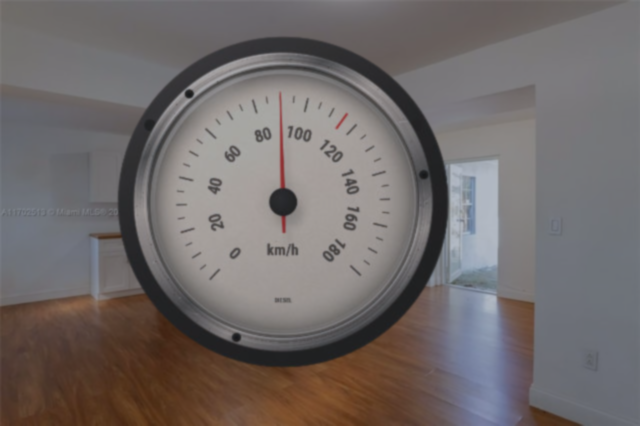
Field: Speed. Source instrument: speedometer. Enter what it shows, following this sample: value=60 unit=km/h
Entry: value=90 unit=km/h
